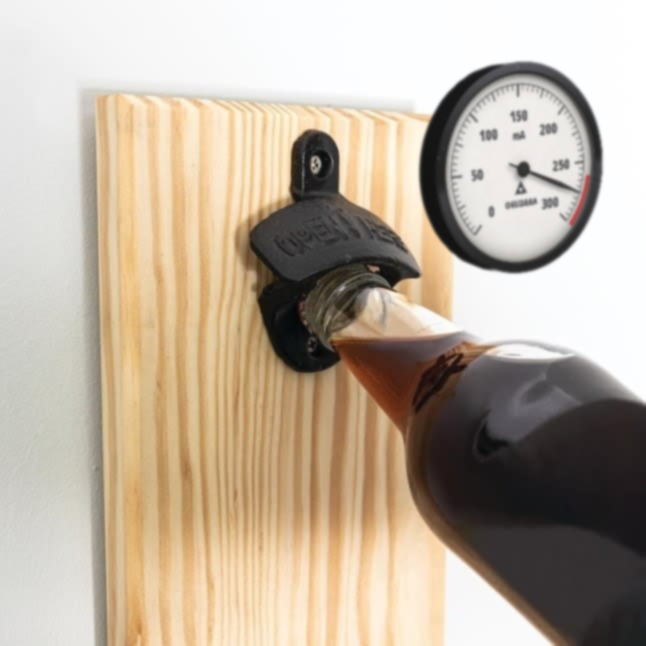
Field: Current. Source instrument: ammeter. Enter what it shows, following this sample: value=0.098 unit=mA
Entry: value=275 unit=mA
